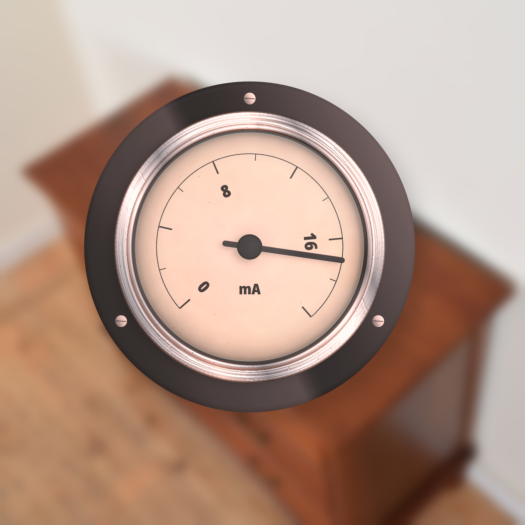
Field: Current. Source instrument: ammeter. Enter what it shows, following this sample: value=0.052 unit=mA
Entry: value=17 unit=mA
